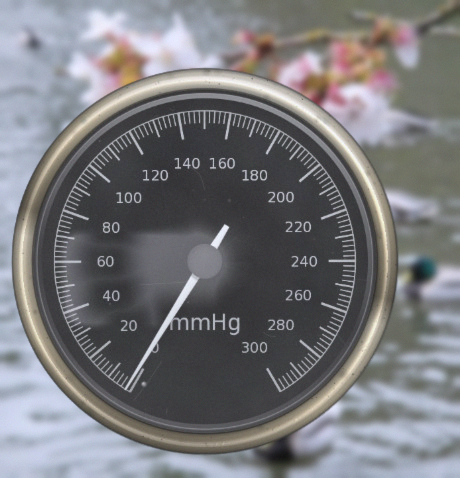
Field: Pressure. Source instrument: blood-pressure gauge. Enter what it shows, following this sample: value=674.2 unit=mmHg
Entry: value=2 unit=mmHg
